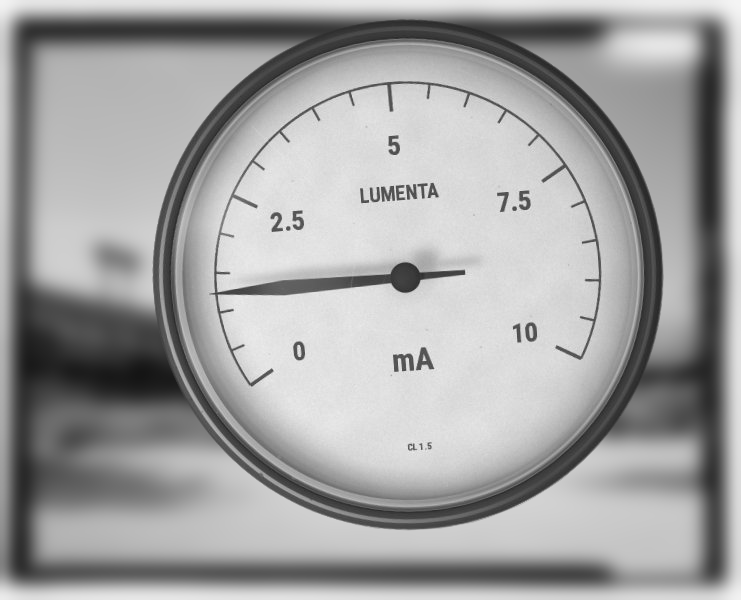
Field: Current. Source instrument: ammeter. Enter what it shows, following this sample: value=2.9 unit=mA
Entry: value=1.25 unit=mA
